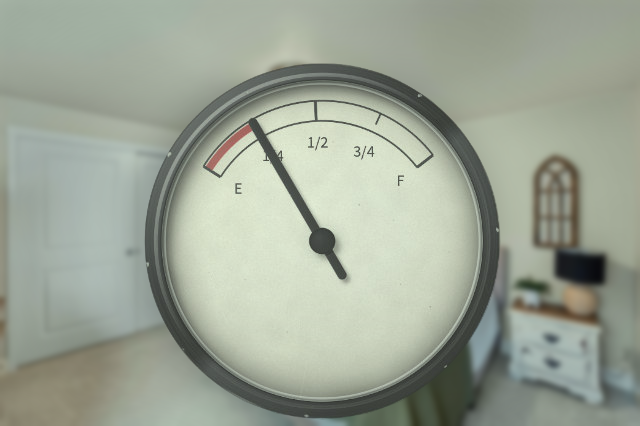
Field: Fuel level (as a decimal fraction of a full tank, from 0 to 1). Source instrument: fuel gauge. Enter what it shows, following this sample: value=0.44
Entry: value=0.25
